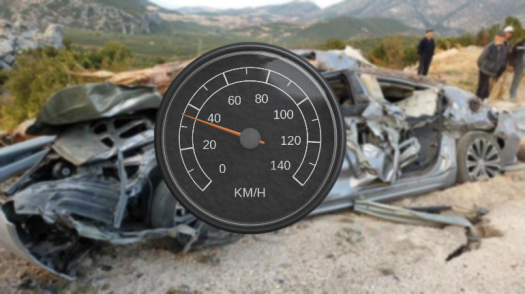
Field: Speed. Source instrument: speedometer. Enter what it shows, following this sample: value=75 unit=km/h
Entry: value=35 unit=km/h
